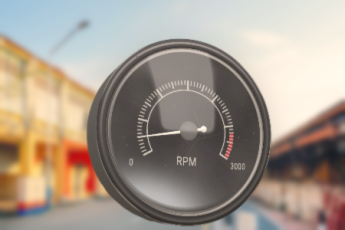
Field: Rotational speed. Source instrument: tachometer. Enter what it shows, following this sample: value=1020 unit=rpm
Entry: value=250 unit=rpm
